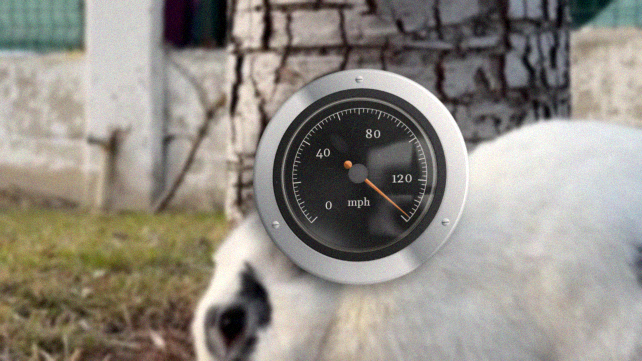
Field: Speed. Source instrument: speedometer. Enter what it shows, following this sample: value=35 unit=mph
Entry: value=138 unit=mph
